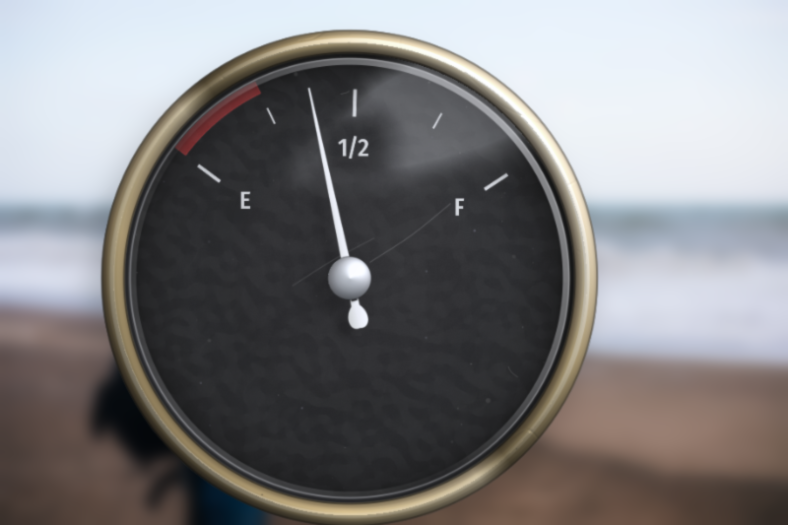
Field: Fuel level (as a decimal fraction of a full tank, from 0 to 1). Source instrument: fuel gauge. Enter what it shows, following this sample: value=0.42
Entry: value=0.375
